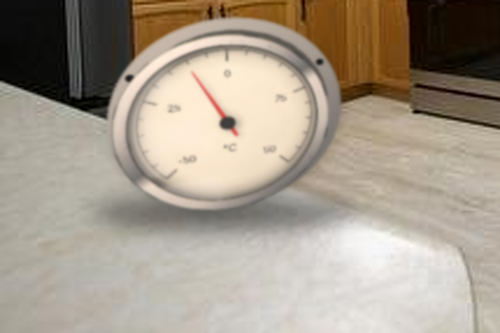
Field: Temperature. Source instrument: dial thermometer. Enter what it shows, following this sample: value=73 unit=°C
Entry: value=-10 unit=°C
